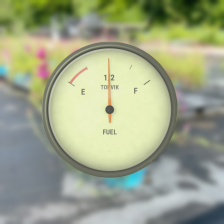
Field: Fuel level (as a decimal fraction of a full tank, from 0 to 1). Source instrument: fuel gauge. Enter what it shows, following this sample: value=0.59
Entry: value=0.5
